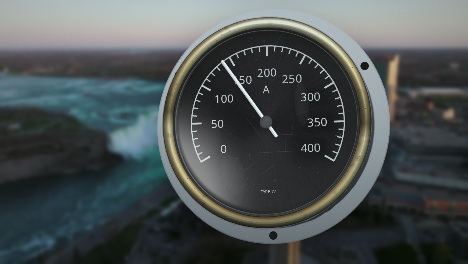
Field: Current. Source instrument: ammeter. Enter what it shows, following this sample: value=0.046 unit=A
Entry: value=140 unit=A
